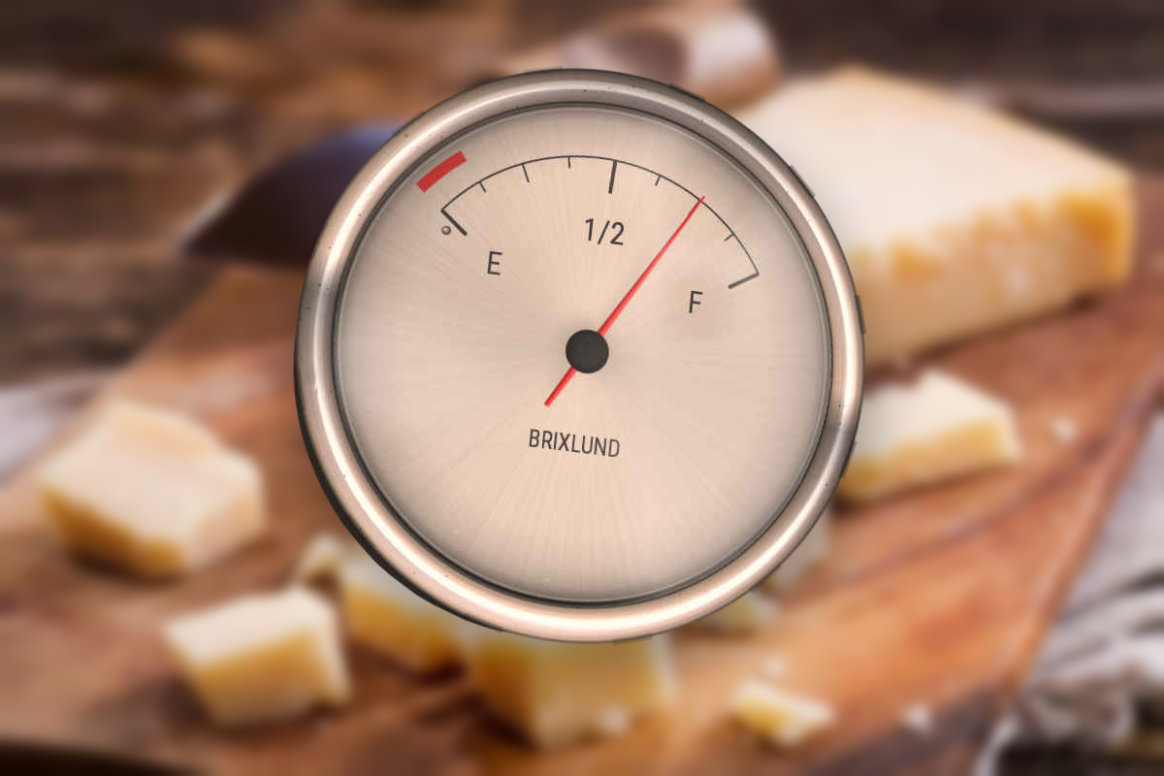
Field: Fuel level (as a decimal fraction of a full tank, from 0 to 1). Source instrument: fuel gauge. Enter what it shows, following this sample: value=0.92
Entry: value=0.75
